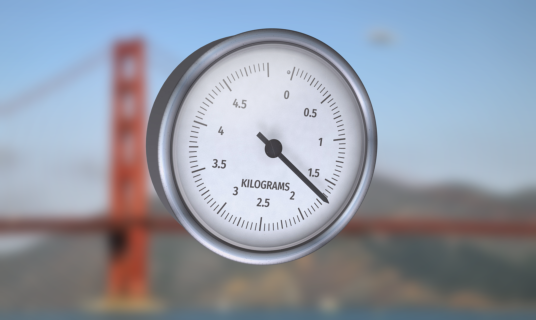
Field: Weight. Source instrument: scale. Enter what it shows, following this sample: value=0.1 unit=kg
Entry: value=1.7 unit=kg
